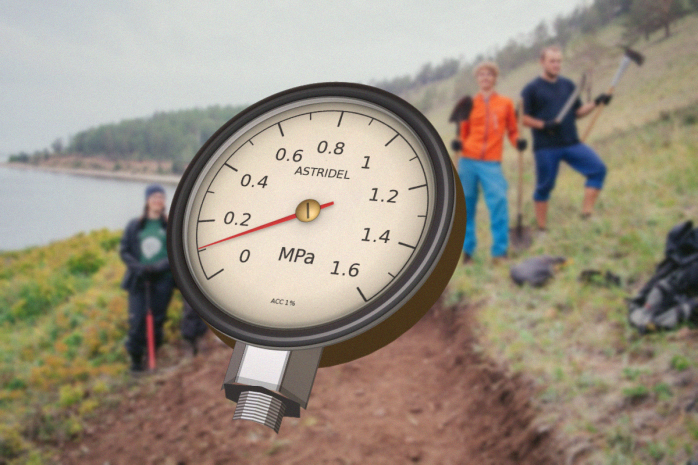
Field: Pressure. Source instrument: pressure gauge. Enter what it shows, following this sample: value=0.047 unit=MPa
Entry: value=0.1 unit=MPa
